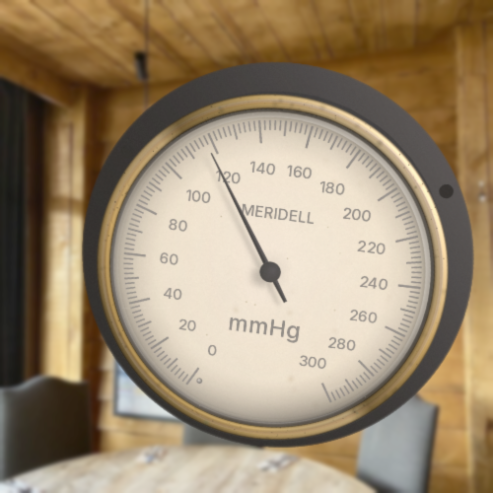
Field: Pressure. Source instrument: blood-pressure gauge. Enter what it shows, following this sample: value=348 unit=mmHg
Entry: value=118 unit=mmHg
